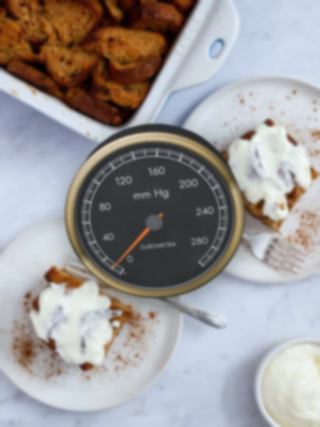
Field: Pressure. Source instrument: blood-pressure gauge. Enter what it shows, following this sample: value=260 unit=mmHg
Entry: value=10 unit=mmHg
